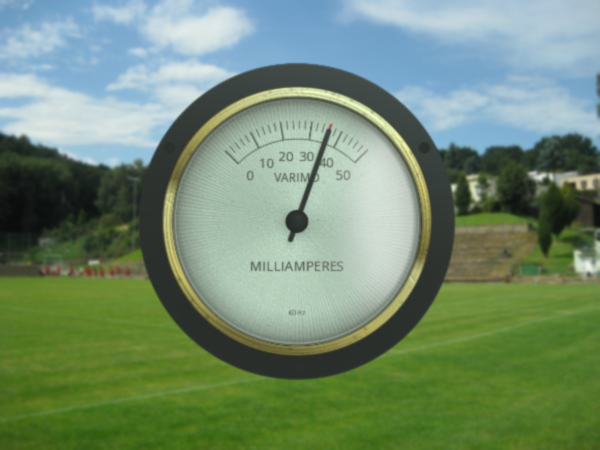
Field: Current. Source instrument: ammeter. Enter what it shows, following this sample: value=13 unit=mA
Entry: value=36 unit=mA
